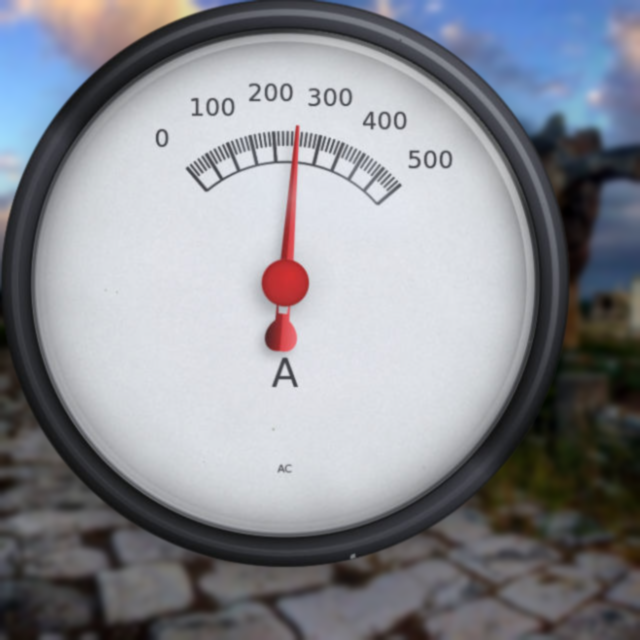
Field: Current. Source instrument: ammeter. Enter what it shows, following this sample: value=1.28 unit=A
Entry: value=250 unit=A
